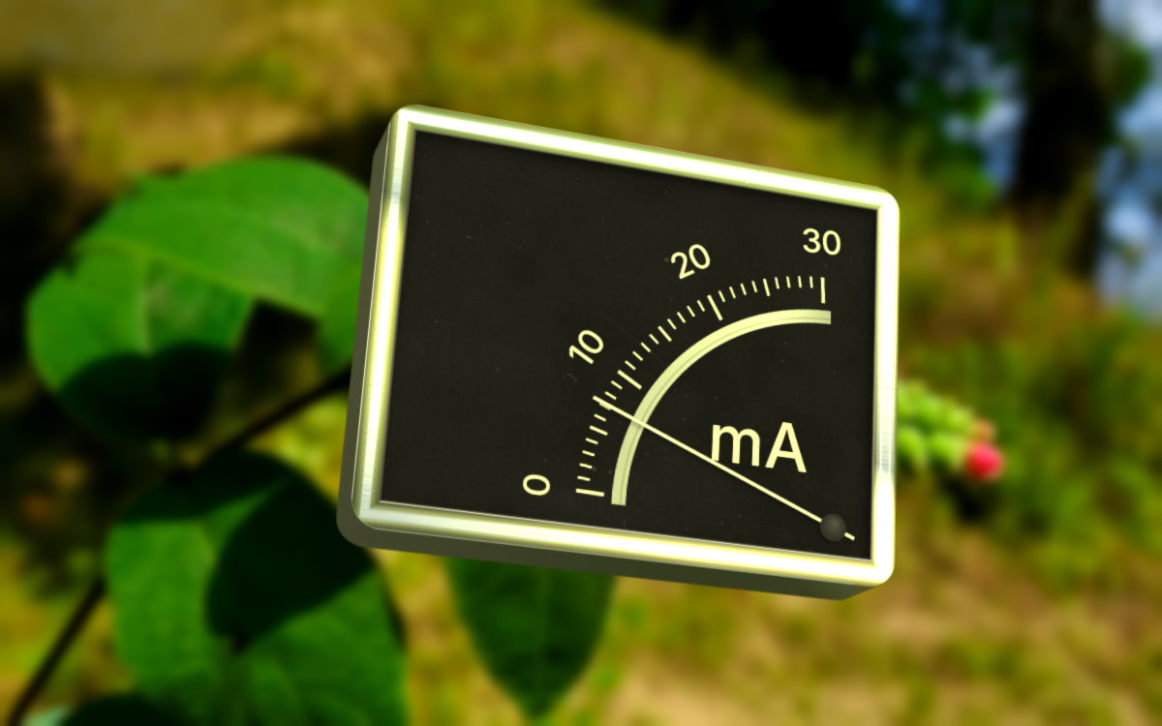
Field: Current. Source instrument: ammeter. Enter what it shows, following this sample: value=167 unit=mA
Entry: value=7 unit=mA
